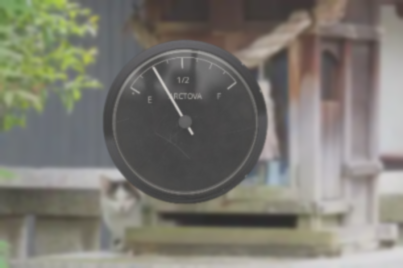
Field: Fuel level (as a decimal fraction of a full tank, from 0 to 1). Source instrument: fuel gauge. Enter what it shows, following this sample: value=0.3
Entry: value=0.25
